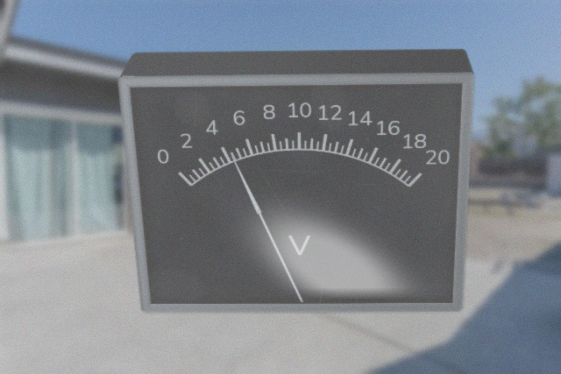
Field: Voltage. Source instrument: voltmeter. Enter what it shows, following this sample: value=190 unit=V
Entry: value=4.5 unit=V
